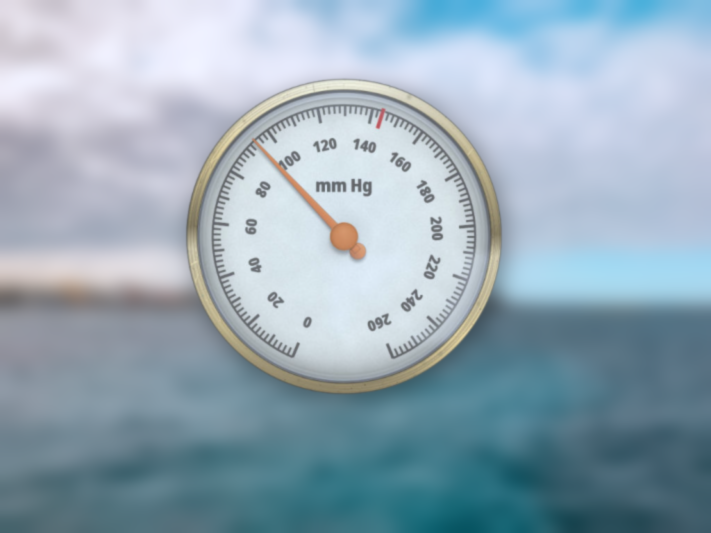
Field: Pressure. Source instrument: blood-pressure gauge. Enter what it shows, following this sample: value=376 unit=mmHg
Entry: value=94 unit=mmHg
